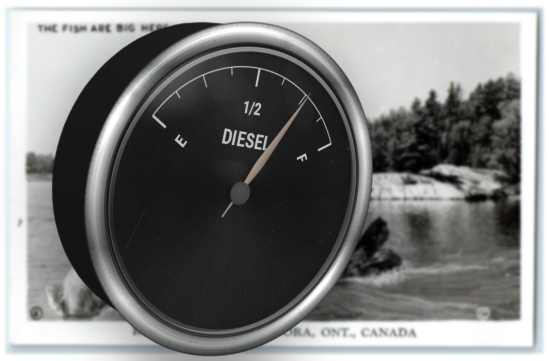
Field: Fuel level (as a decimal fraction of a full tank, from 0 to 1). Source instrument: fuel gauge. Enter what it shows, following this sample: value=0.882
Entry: value=0.75
